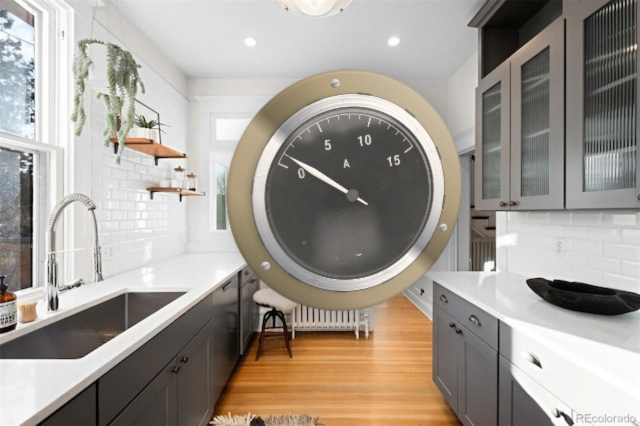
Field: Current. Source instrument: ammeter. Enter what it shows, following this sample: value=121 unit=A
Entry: value=1 unit=A
